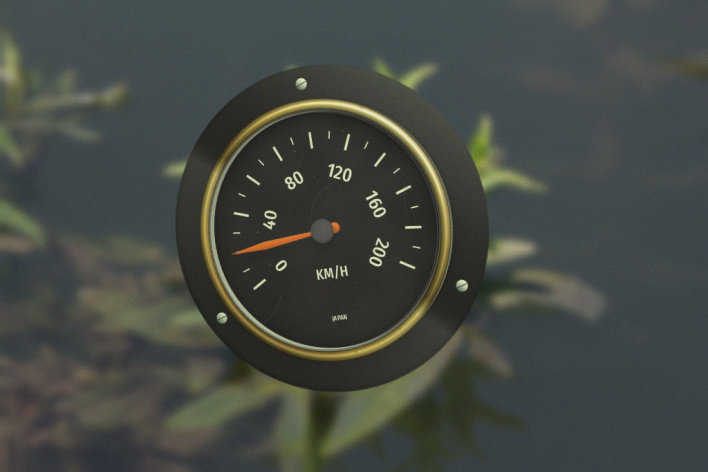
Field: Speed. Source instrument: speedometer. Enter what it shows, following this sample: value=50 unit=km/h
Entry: value=20 unit=km/h
